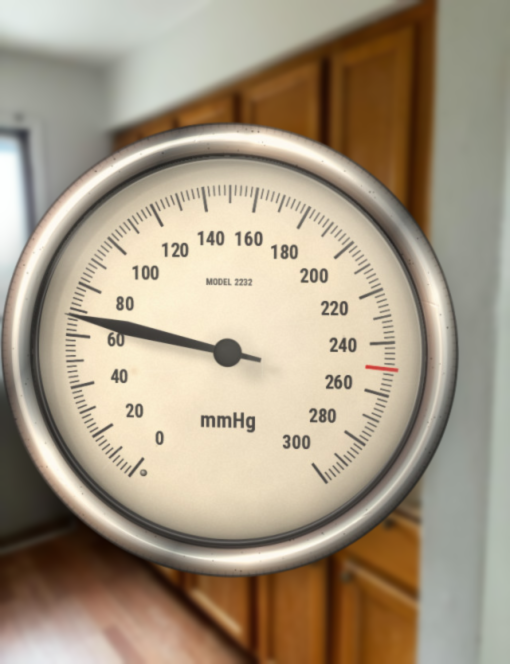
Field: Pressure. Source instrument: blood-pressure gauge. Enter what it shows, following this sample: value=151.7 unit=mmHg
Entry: value=68 unit=mmHg
